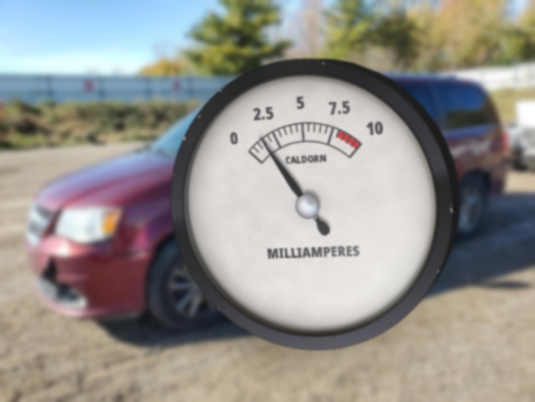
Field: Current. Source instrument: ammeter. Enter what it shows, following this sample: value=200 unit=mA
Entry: value=1.5 unit=mA
